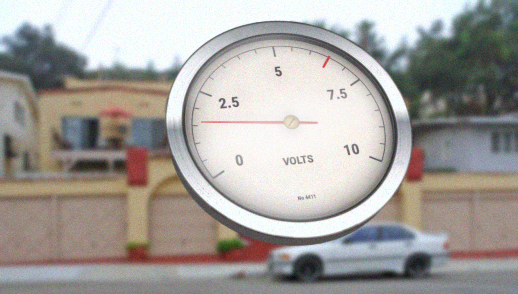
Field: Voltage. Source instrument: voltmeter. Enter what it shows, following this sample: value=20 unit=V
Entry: value=1.5 unit=V
